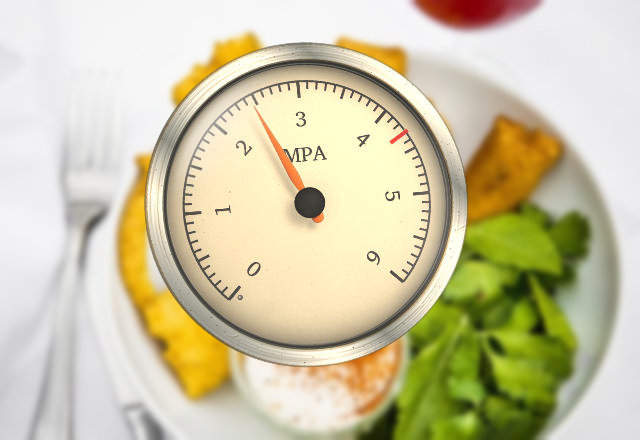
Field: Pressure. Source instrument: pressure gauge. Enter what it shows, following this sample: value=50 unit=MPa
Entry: value=2.45 unit=MPa
